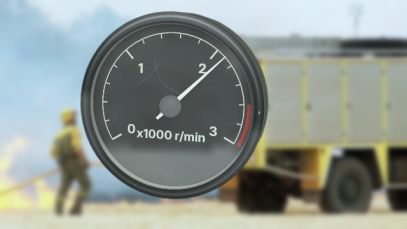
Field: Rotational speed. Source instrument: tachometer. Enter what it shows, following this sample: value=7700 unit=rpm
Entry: value=2100 unit=rpm
